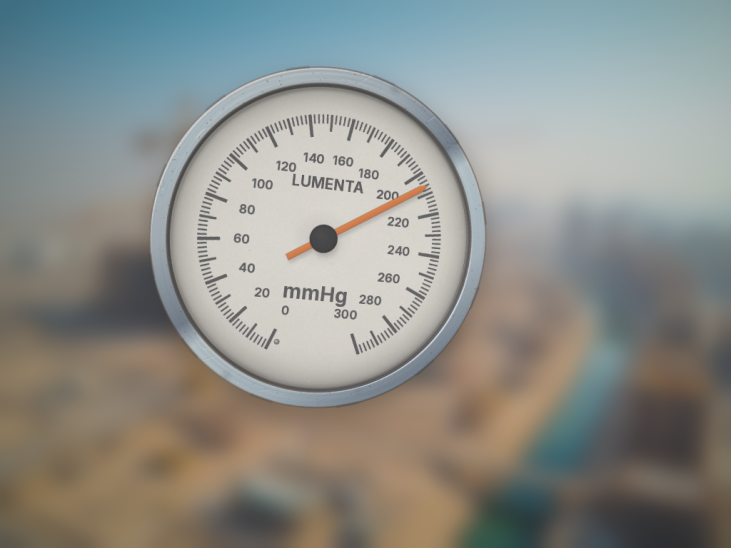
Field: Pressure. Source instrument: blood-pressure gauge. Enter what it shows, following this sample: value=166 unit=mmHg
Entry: value=206 unit=mmHg
